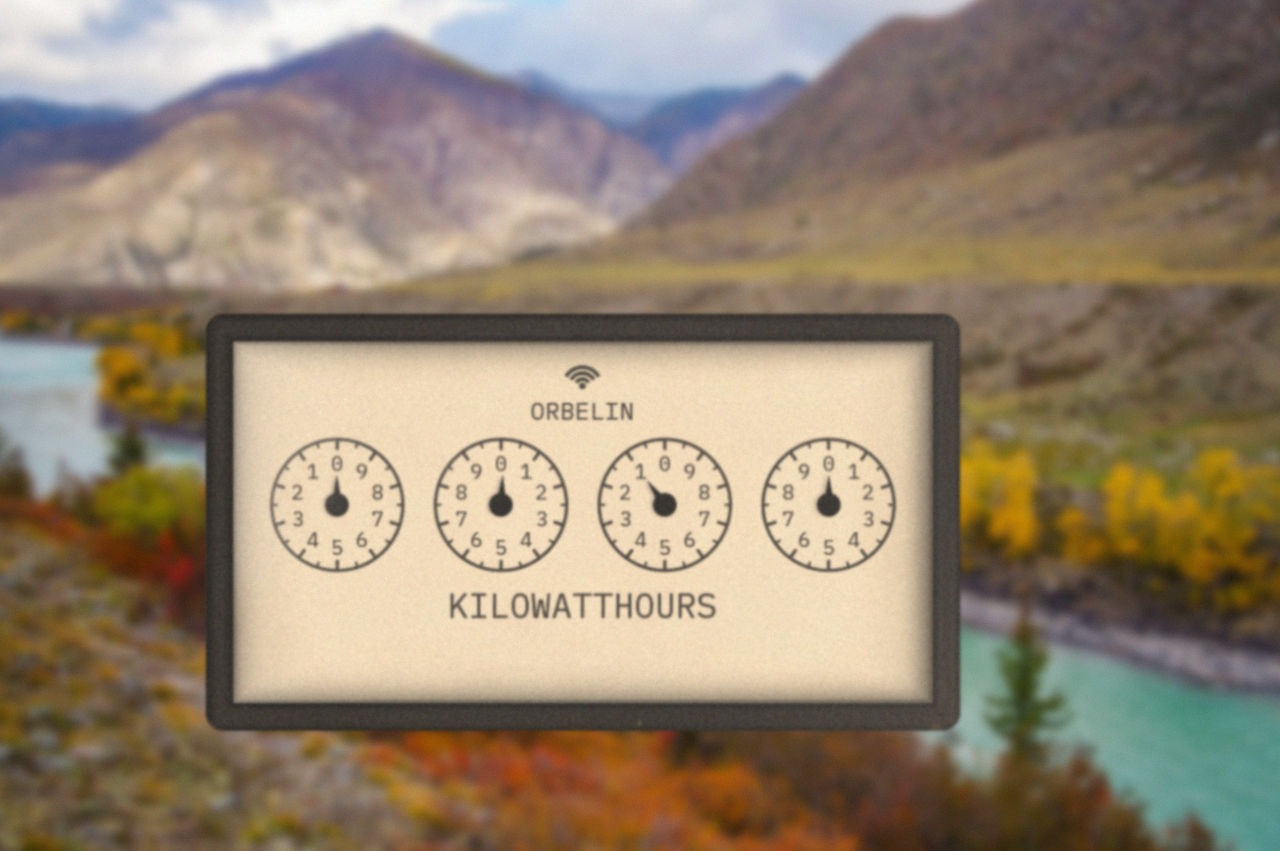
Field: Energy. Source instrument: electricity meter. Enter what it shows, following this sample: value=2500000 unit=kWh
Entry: value=10 unit=kWh
